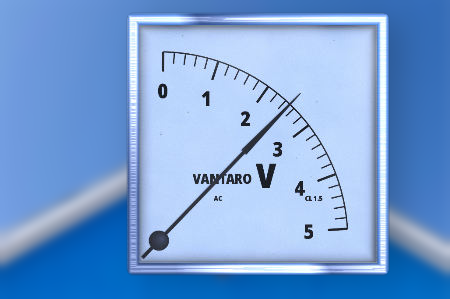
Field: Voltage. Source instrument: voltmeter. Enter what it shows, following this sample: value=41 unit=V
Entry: value=2.5 unit=V
